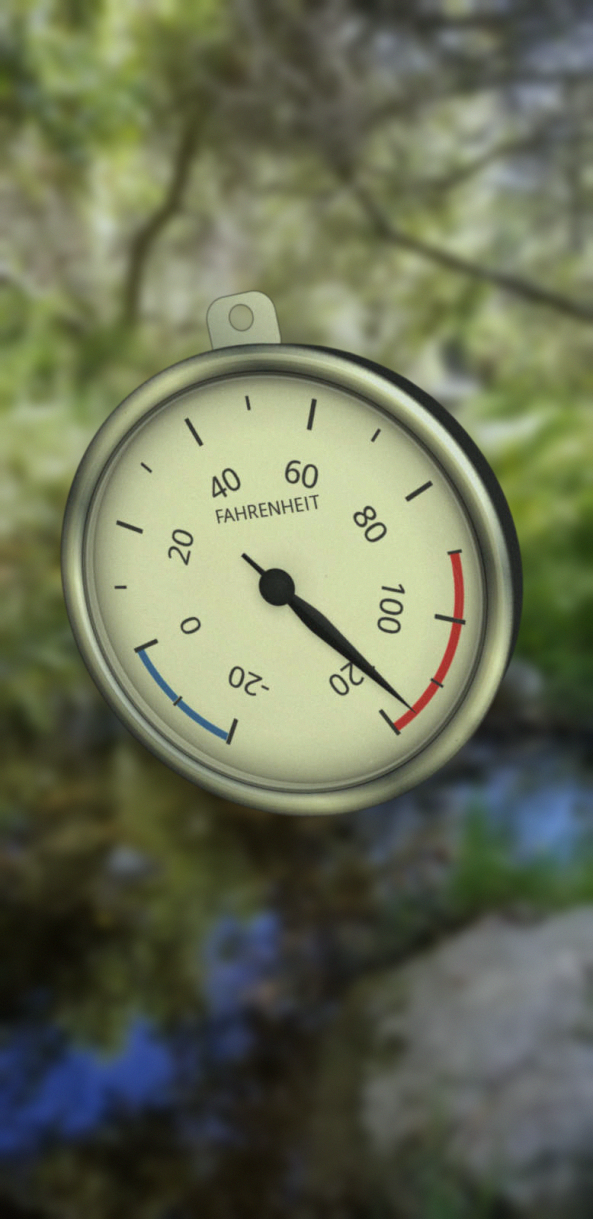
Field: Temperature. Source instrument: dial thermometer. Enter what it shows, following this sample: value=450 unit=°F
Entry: value=115 unit=°F
